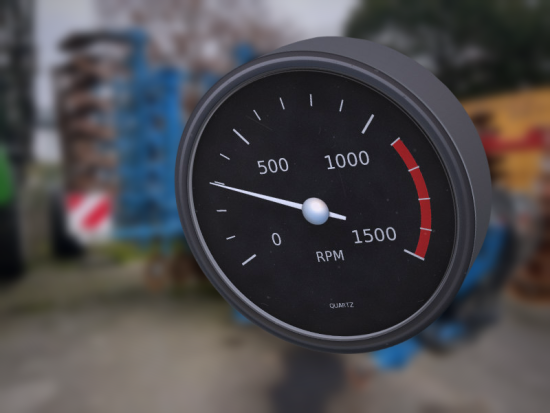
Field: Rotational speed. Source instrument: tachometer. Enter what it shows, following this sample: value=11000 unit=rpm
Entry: value=300 unit=rpm
